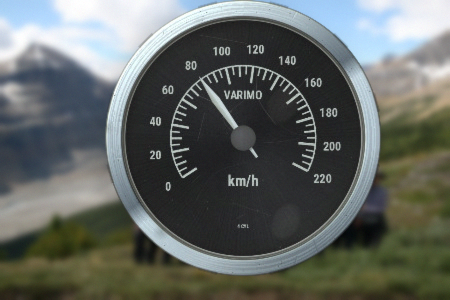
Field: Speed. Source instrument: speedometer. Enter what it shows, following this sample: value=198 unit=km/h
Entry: value=80 unit=km/h
